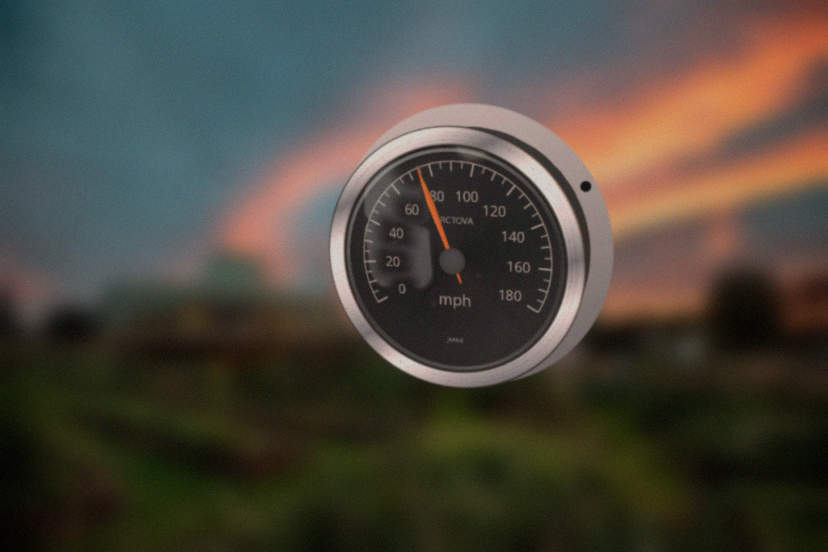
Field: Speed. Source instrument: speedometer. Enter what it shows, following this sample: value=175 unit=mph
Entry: value=75 unit=mph
